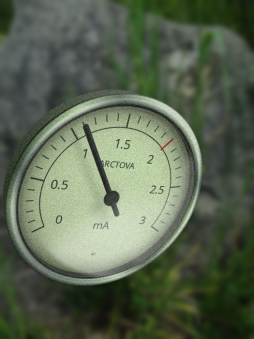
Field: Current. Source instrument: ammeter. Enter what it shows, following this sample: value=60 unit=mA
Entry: value=1.1 unit=mA
